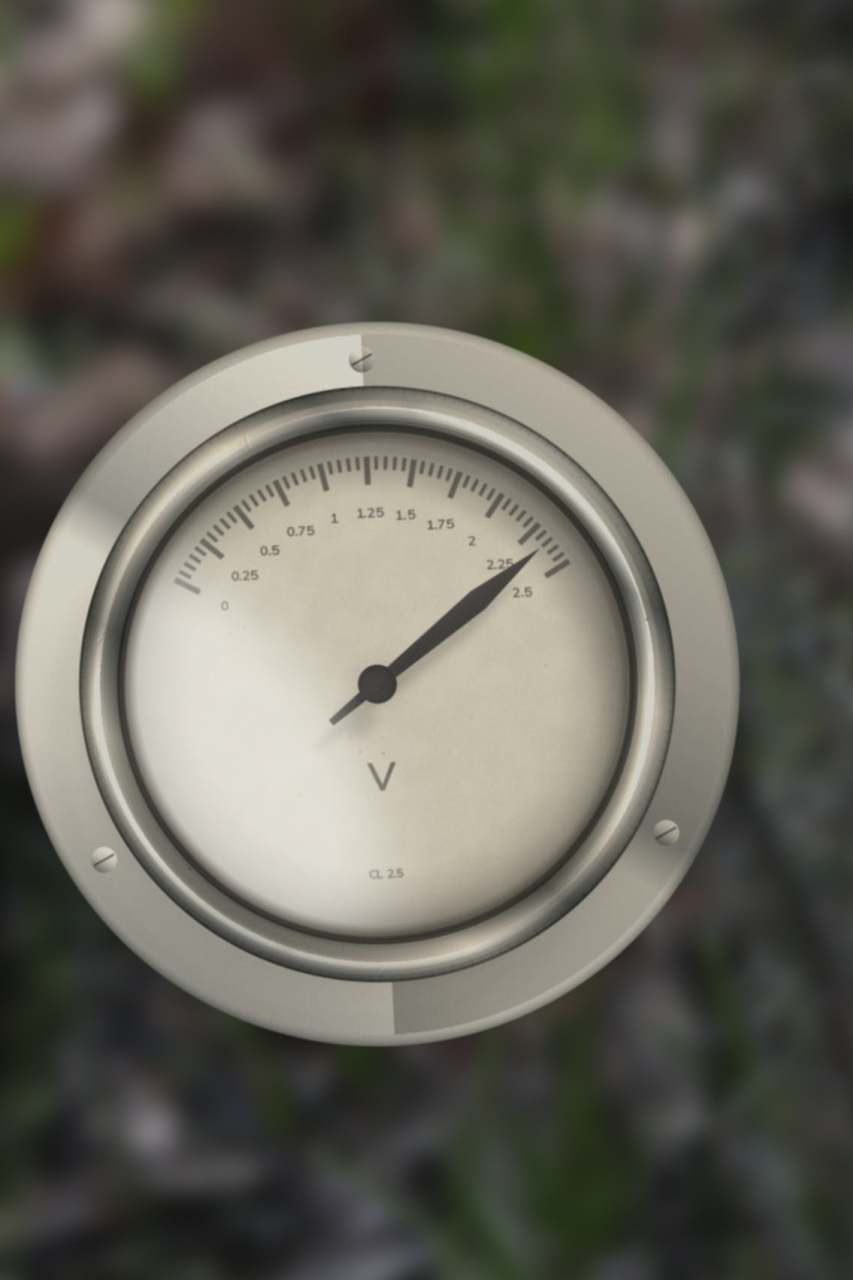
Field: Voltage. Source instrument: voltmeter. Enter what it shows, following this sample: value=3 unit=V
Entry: value=2.35 unit=V
